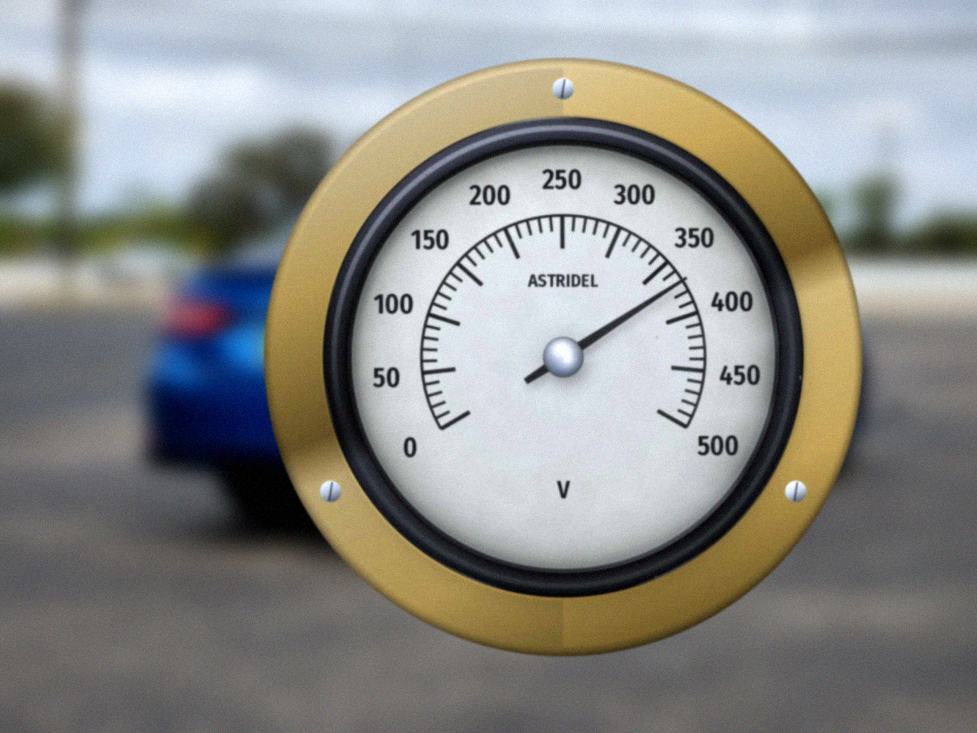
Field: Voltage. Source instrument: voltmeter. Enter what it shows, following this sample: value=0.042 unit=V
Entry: value=370 unit=V
